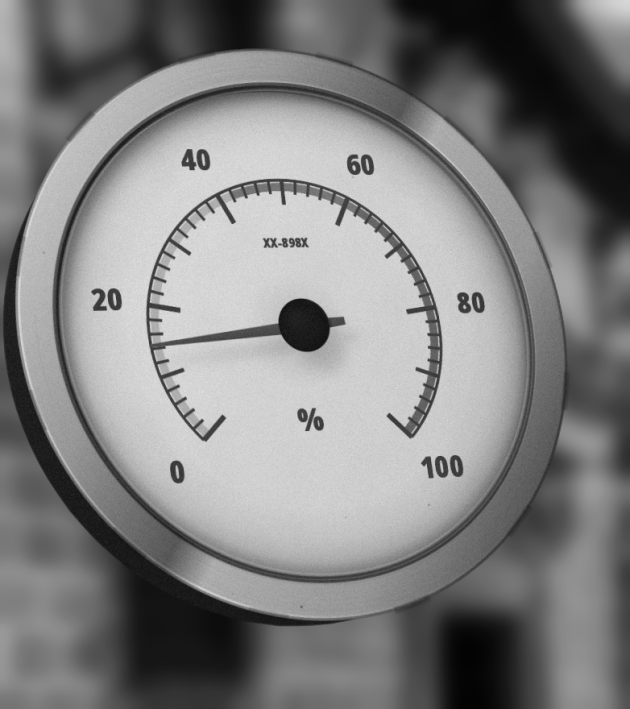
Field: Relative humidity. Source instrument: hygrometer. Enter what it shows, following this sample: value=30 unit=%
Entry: value=14 unit=%
